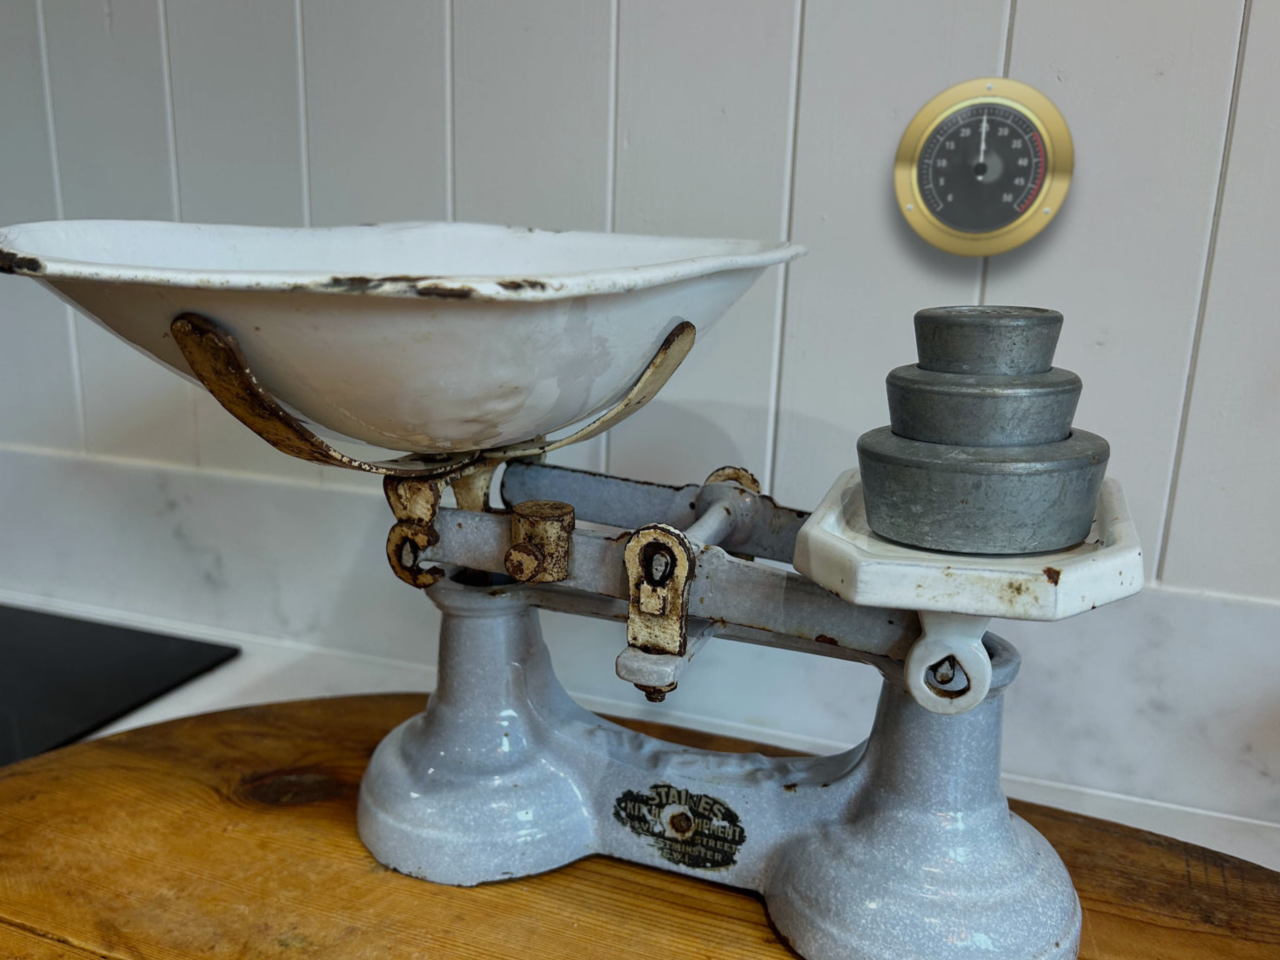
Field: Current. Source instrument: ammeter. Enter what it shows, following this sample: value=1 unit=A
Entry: value=25 unit=A
